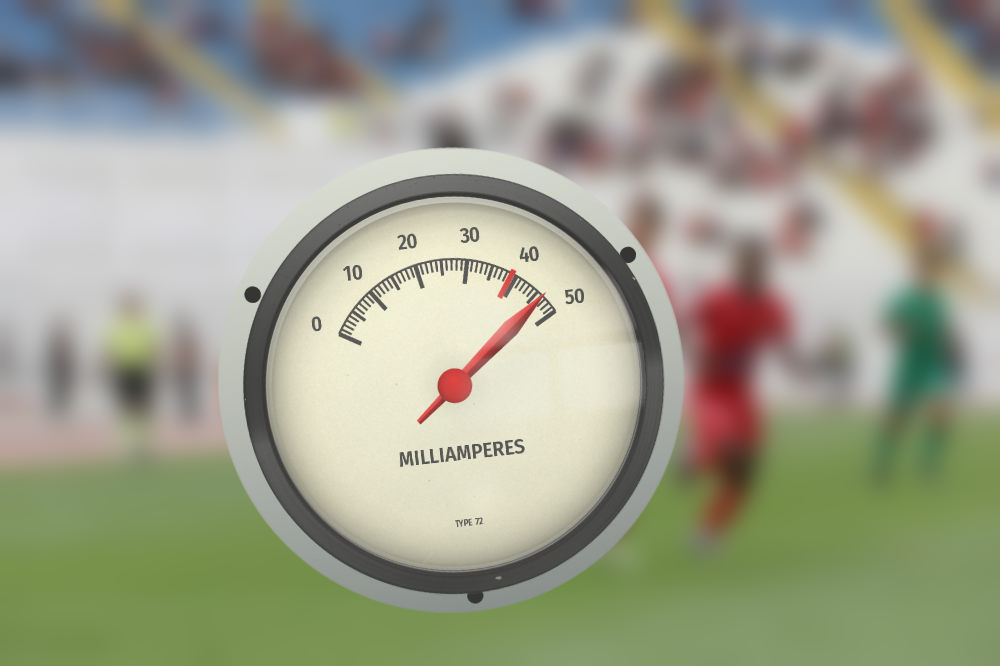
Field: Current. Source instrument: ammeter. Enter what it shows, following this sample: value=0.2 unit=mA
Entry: value=46 unit=mA
